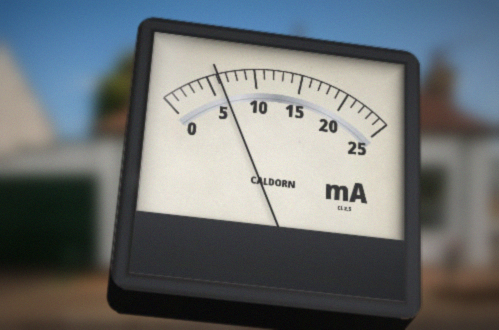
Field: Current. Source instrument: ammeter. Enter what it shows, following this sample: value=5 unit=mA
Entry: value=6 unit=mA
